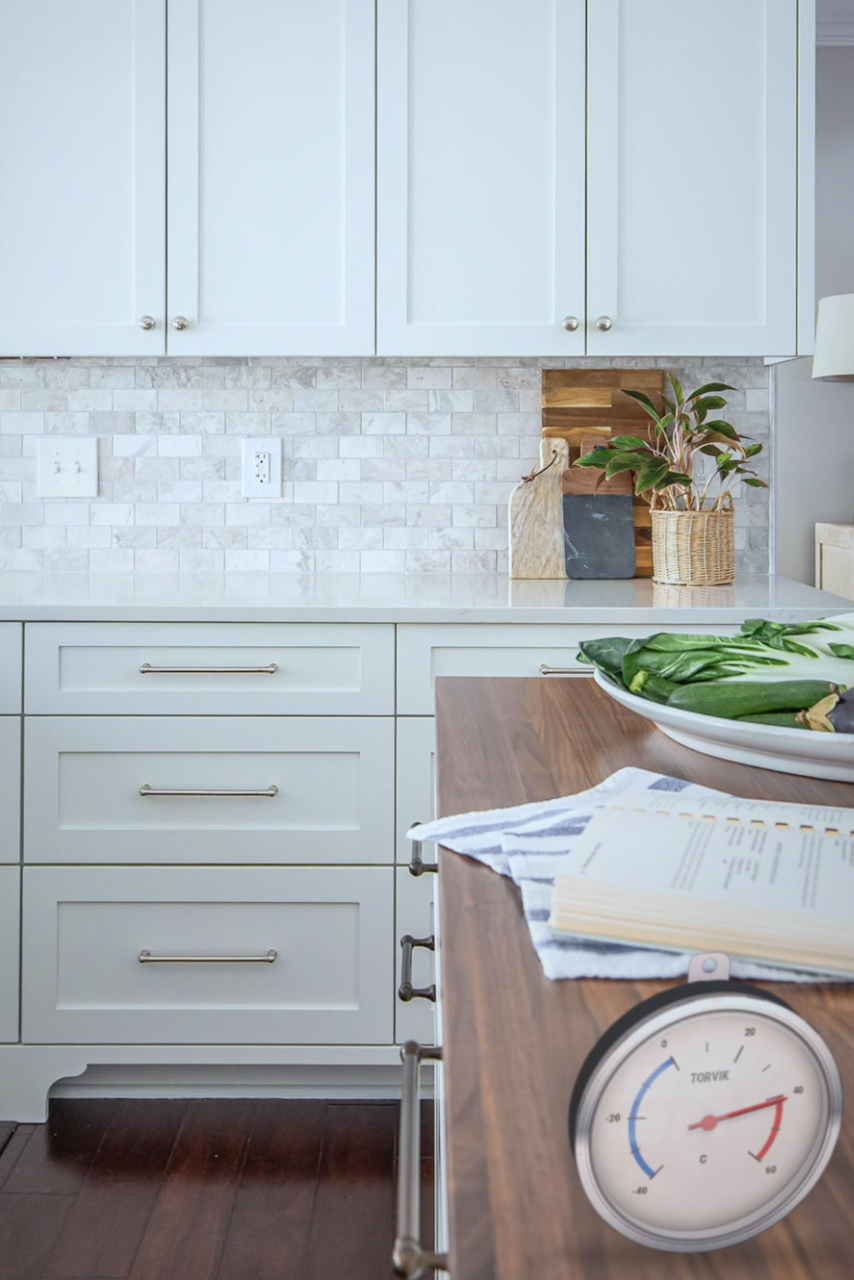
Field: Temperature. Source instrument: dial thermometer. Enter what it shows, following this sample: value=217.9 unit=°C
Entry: value=40 unit=°C
